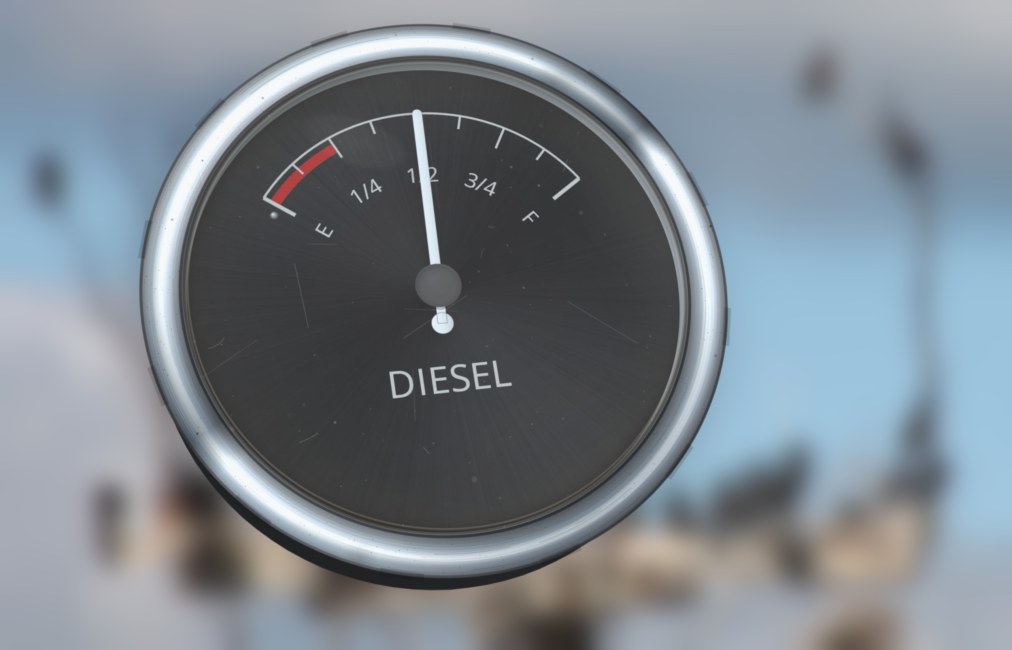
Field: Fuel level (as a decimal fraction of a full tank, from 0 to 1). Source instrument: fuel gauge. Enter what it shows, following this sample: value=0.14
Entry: value=0.5
